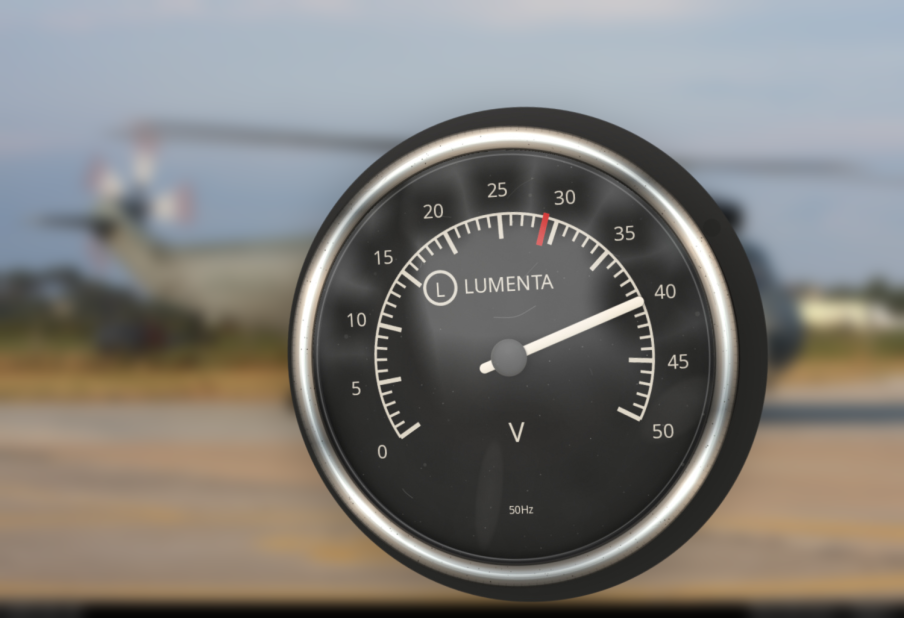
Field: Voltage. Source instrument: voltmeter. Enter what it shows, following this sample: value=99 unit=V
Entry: value=40 unit=V
